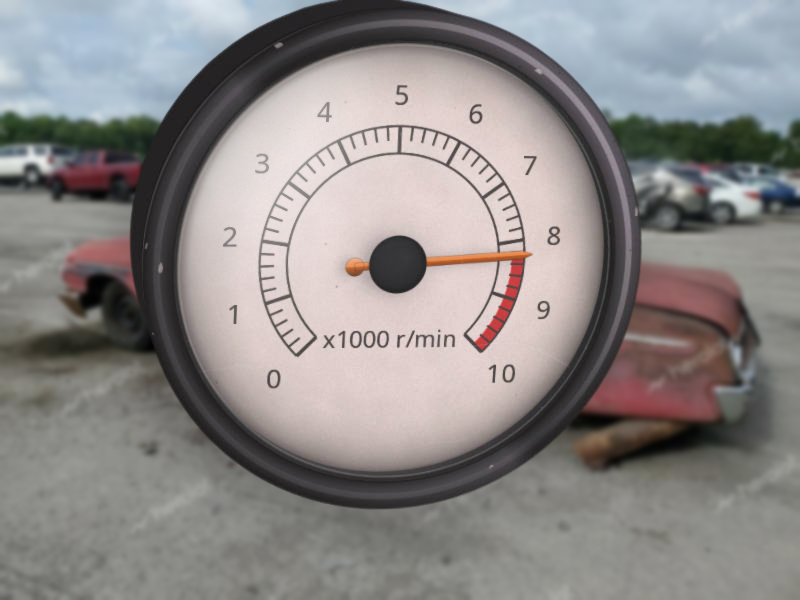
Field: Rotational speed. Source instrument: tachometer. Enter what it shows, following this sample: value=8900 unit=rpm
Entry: value=8200 unit=rpm
